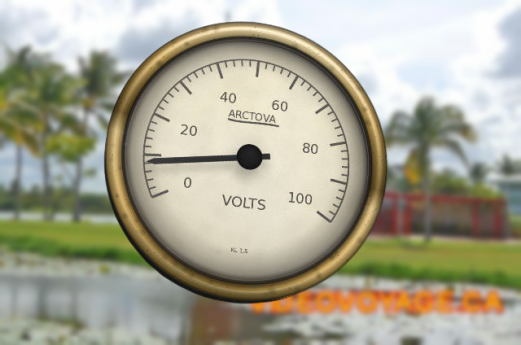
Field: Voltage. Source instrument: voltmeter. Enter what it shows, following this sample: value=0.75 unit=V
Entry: value=8 unit=V
